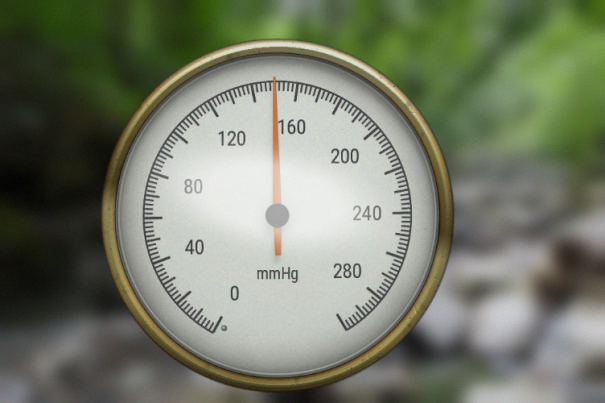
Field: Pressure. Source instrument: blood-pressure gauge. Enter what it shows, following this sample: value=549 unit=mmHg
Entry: value=150 unit=mmHg
